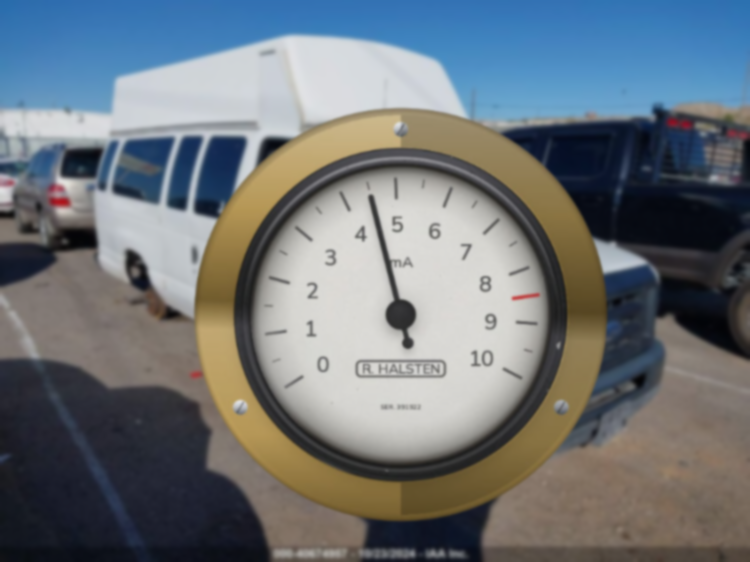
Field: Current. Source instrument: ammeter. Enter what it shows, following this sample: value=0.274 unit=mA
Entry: value=4.5 unit=mA
